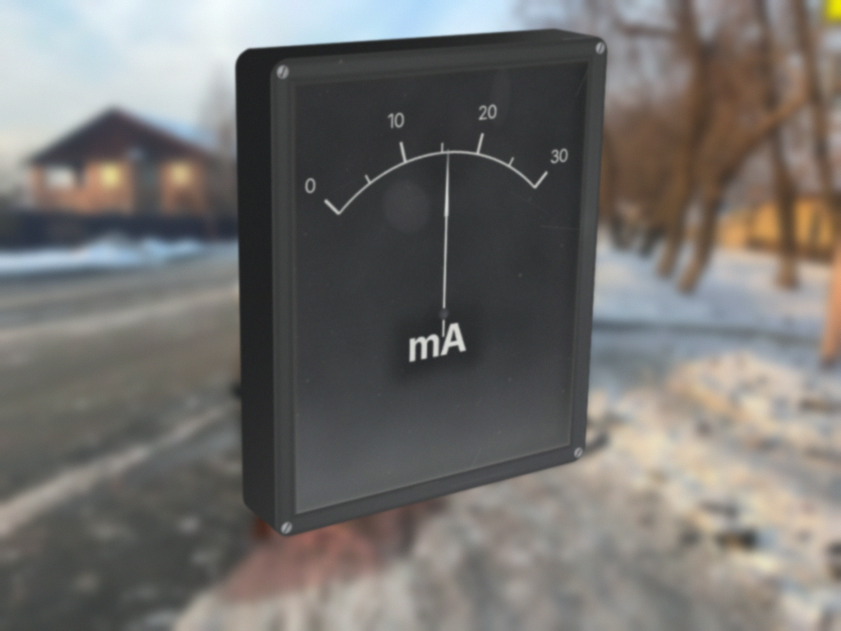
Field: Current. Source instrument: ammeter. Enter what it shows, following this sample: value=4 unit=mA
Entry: value=15 unit=mA
